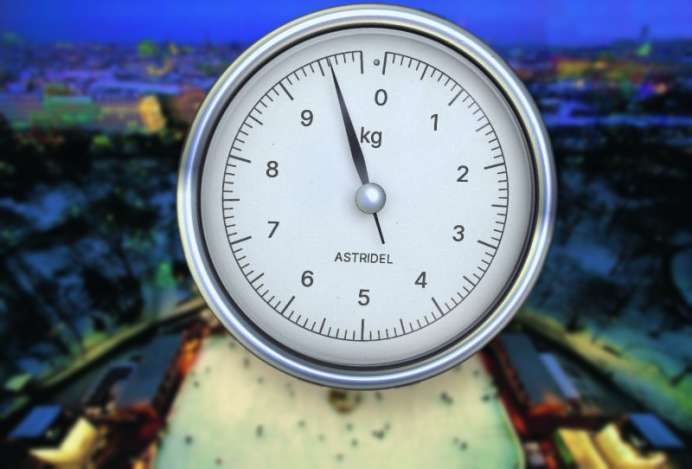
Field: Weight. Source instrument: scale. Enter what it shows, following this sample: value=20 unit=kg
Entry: value=9.6 unit=kg
